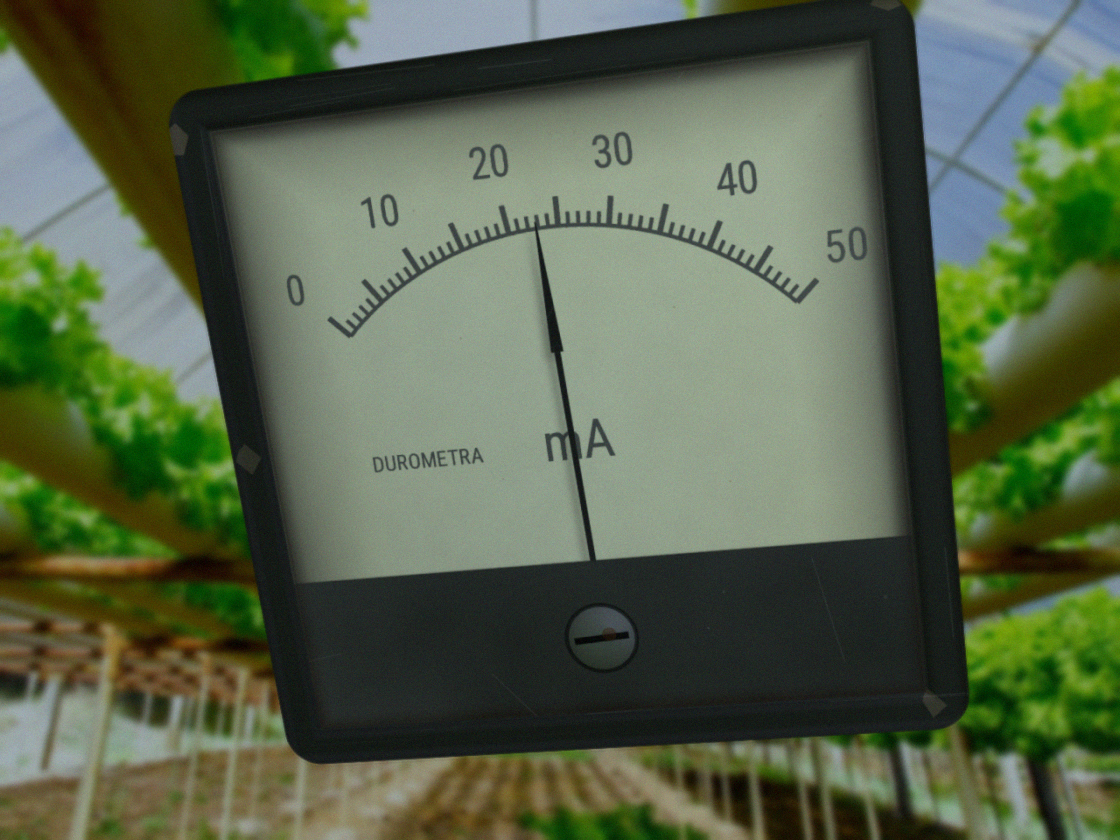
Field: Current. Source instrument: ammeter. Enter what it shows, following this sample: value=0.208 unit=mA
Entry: value=23 unit=mA
